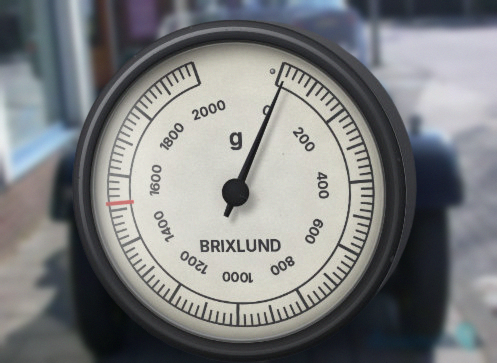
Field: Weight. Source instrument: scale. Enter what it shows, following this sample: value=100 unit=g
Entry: value=20 unit=g
